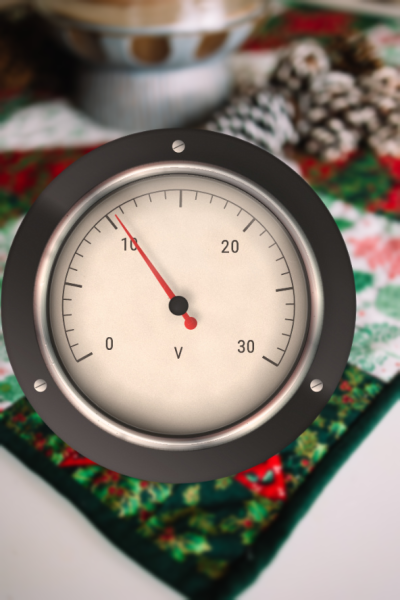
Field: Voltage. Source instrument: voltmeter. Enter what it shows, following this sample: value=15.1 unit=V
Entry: value=10.5 unit=V
